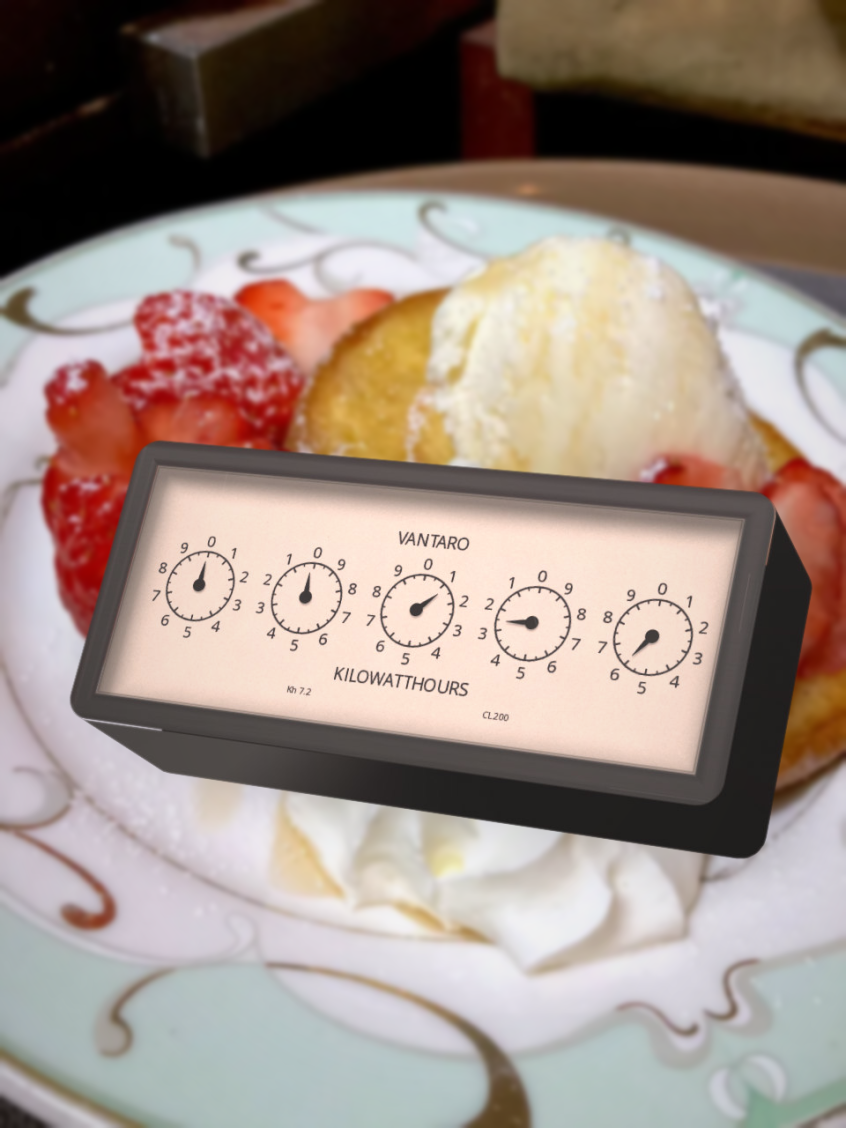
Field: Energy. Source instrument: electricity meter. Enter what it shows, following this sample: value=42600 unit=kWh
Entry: value=126 unit=kWh
